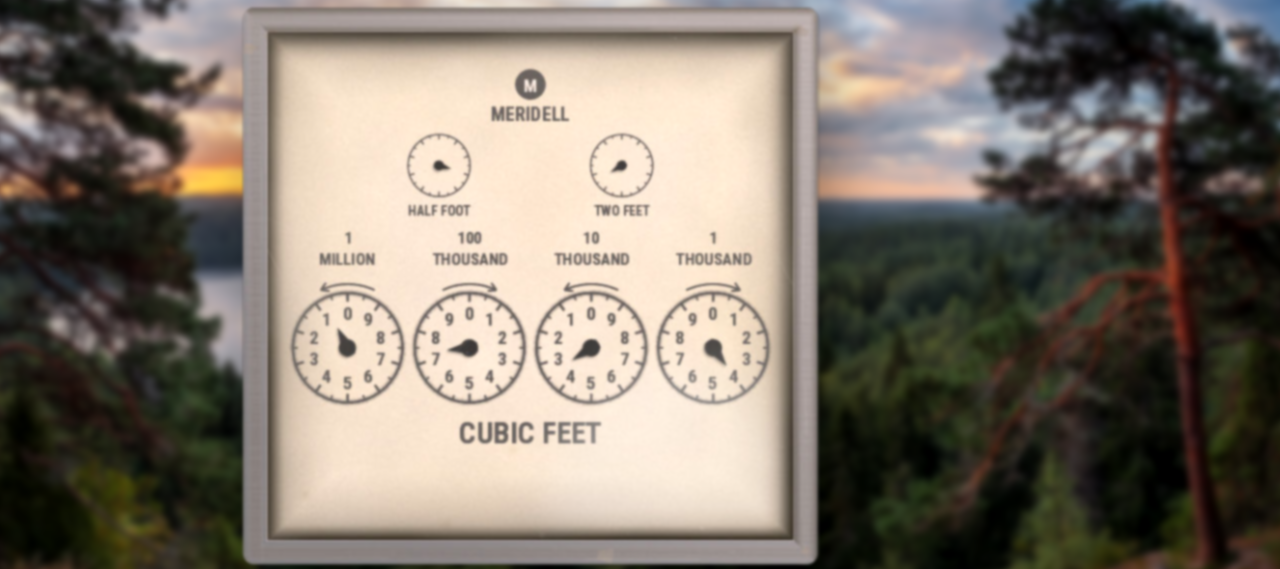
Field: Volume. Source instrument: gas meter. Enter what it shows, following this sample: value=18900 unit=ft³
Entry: value=73400 unit=ft³
